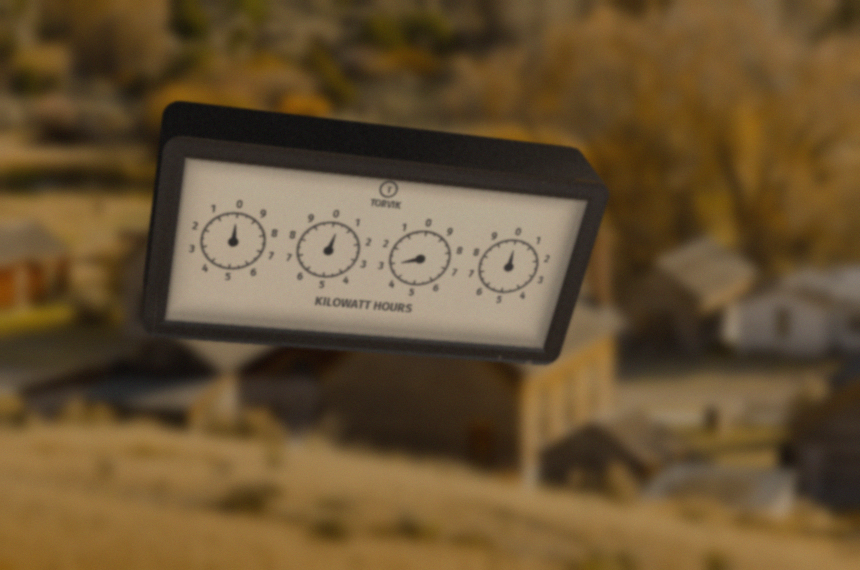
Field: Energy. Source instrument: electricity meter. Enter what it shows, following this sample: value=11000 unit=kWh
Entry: value=30 unit=kWh
